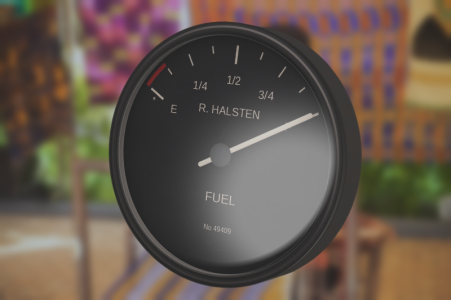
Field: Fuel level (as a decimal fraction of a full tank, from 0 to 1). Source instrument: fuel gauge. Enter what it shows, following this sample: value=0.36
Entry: value=1
